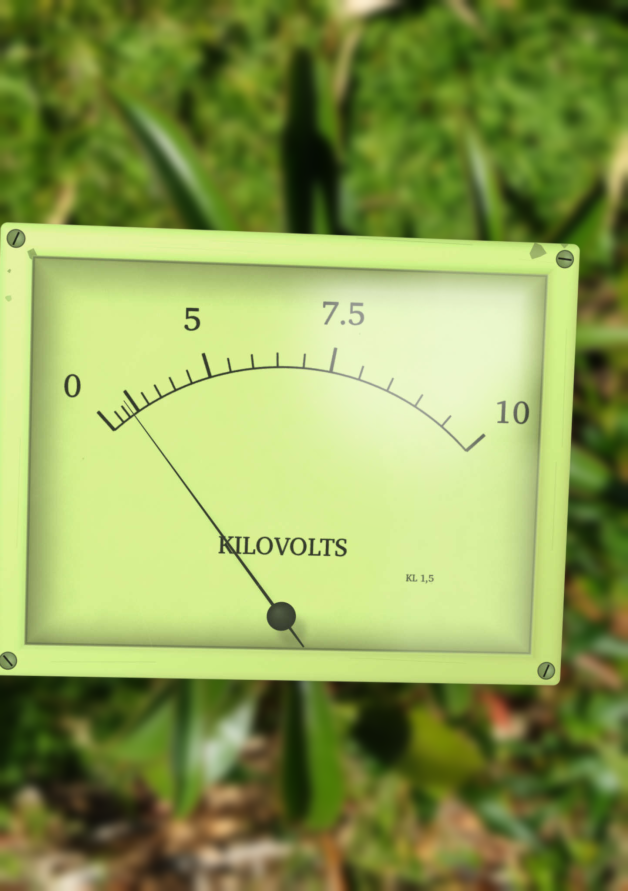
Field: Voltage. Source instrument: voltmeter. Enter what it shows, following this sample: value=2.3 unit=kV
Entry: value=2.25 unit=kV
